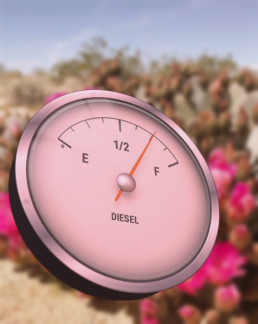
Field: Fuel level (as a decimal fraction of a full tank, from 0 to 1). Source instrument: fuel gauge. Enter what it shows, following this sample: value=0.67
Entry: value=0.75
